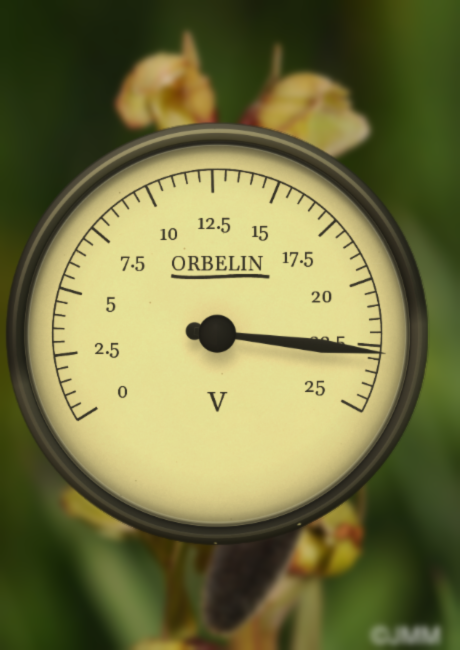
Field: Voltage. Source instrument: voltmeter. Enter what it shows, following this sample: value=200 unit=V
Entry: value=22.75 unit=V
